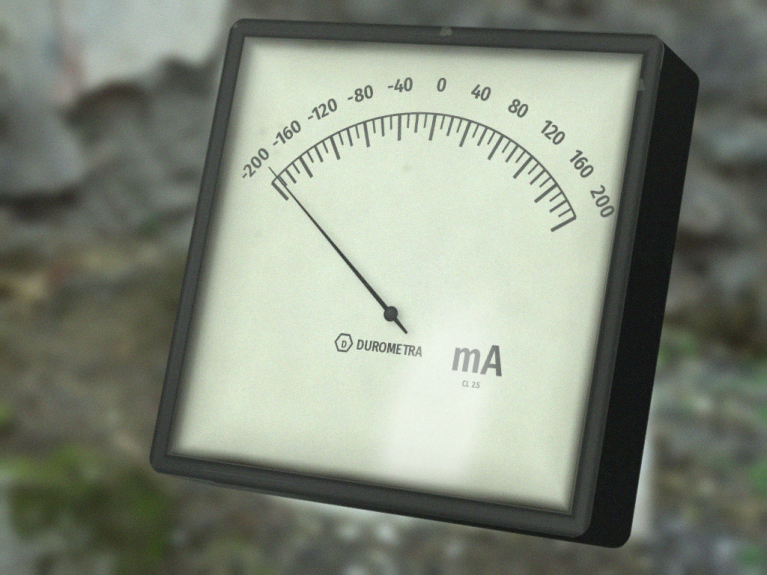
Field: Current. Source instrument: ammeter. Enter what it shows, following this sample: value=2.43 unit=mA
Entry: value=-190 unit=mA
